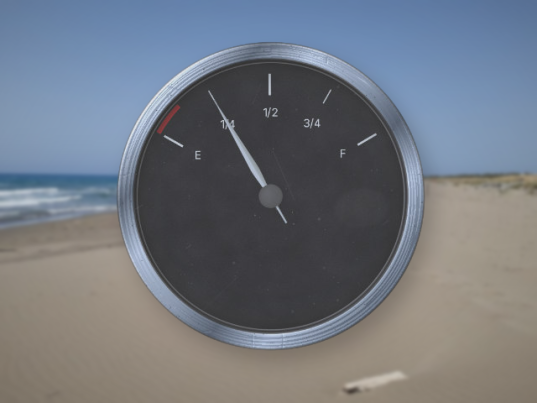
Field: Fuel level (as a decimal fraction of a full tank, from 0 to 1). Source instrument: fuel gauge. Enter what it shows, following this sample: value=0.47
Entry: value=0.25
